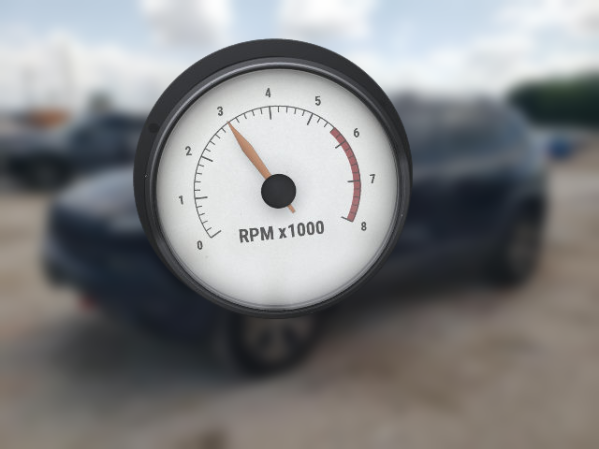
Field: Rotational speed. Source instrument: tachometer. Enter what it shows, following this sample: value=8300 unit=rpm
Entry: value=3000 unit=rpm
